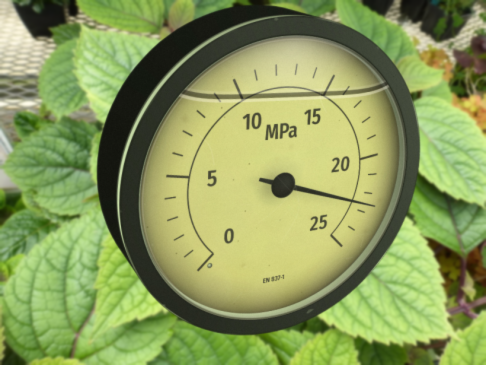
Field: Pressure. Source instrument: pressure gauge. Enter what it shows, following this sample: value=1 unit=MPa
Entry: value=22.5 unit=MPa
